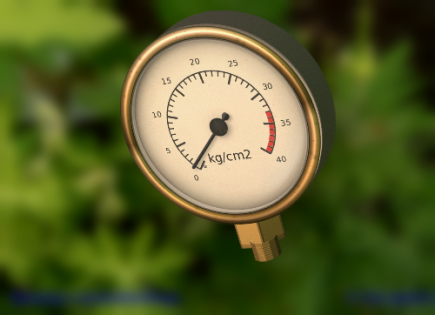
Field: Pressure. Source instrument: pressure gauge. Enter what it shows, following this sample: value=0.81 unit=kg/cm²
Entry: value=1 unit=kg/cm²
